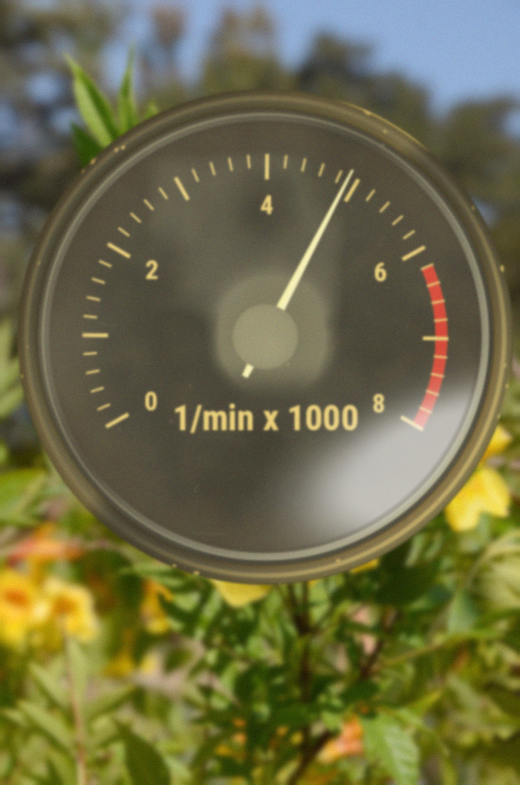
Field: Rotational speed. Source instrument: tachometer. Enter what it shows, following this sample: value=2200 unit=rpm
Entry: value=4900 unit=rpm
